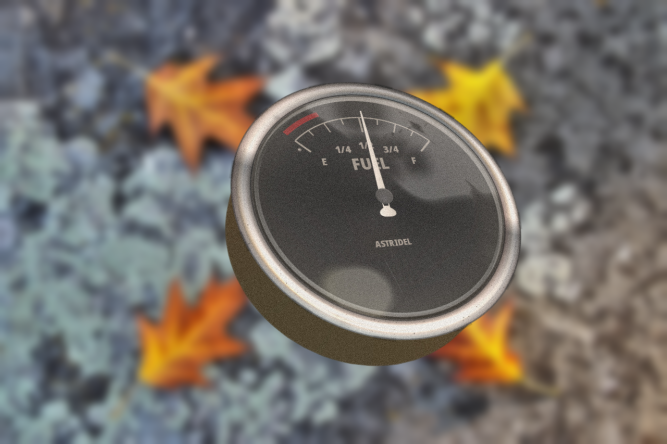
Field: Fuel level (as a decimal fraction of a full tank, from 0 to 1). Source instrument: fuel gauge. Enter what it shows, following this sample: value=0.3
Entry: value=0.5
